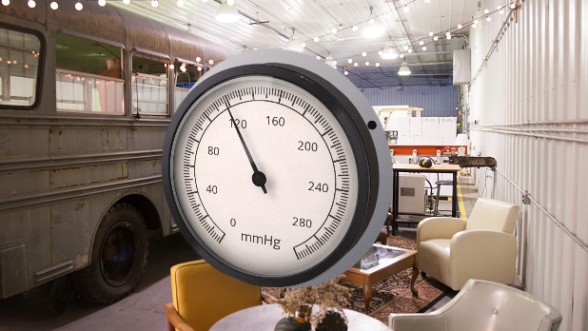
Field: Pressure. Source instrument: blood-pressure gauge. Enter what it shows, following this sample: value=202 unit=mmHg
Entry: value=120 unit=mmHg
